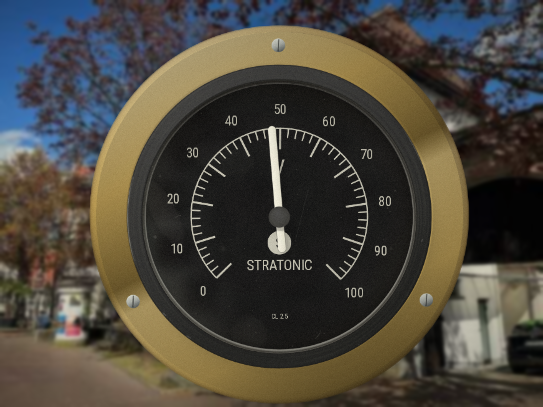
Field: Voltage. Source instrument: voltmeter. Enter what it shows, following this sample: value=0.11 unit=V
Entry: value=48 unit=V
